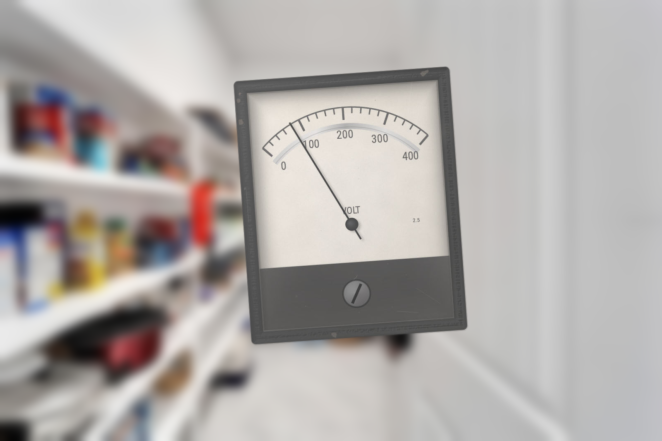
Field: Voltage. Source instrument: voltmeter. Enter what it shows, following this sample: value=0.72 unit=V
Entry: value=80 unit=V
